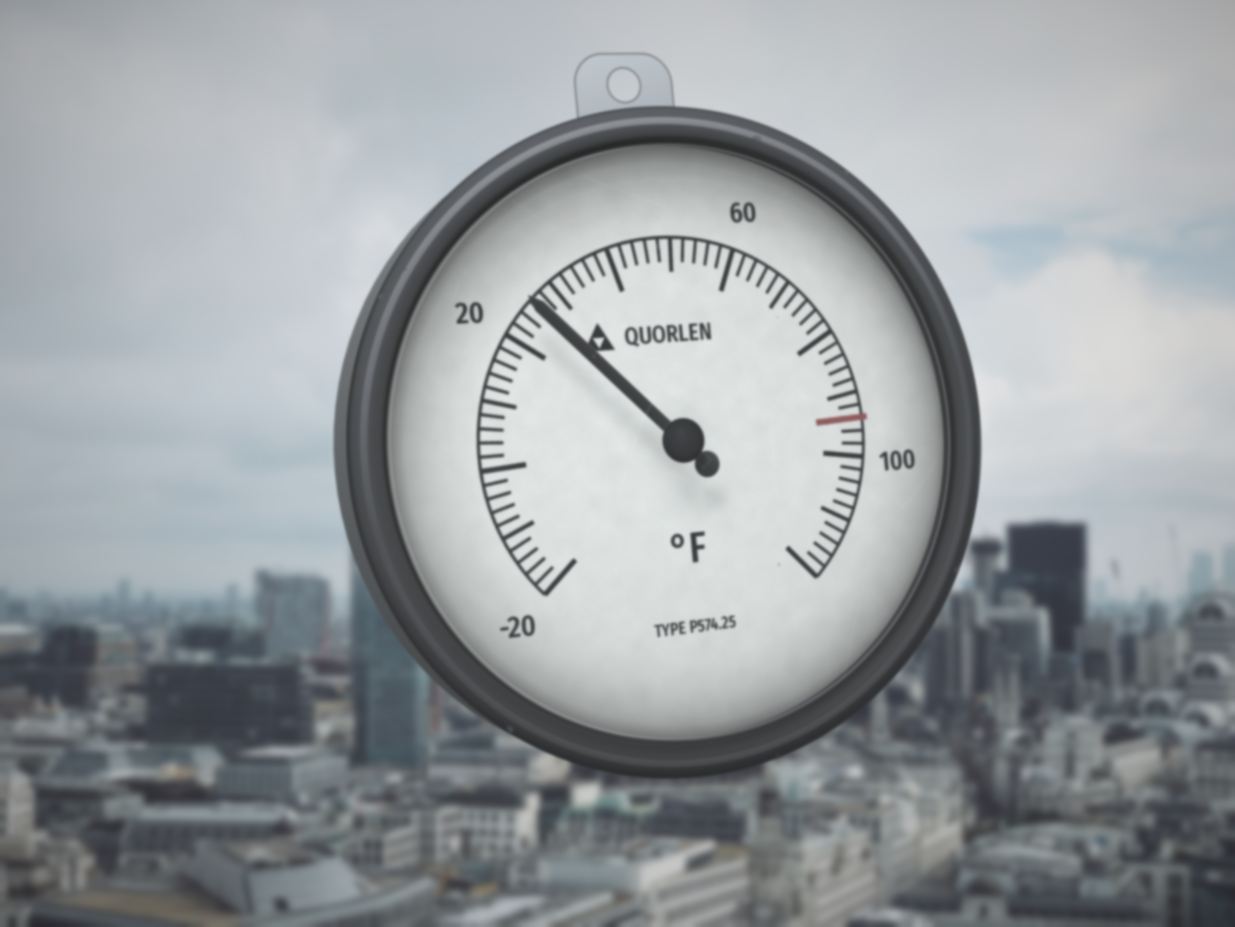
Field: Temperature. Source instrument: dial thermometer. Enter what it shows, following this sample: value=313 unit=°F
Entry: value=26 unit=°F
